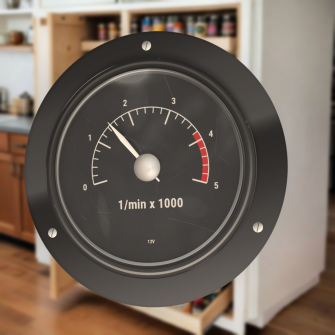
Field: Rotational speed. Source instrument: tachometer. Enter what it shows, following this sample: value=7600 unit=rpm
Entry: value=1500 unit=rpm
